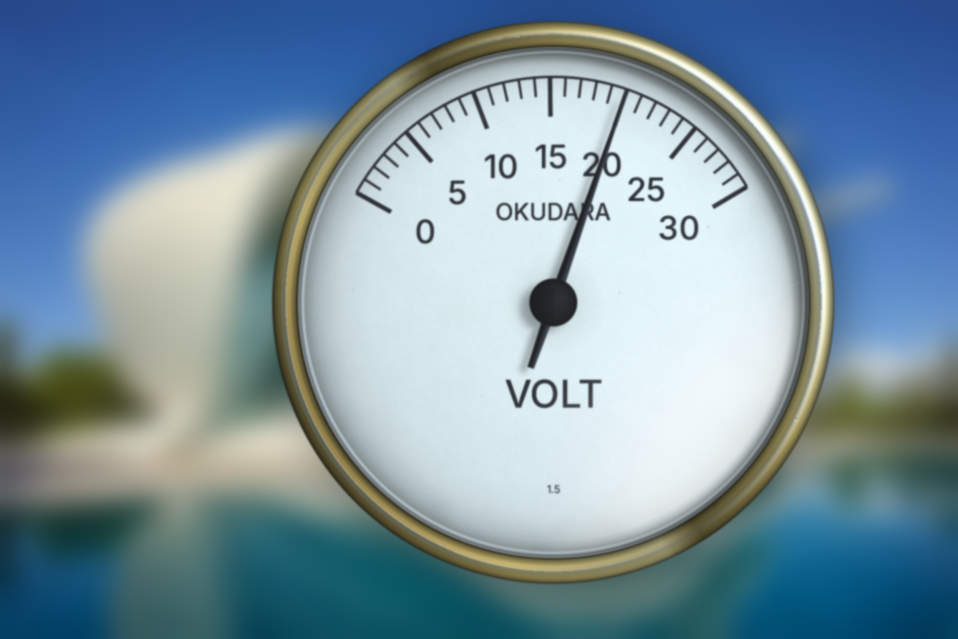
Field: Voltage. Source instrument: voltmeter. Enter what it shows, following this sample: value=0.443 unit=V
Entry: value=20 unit=V
